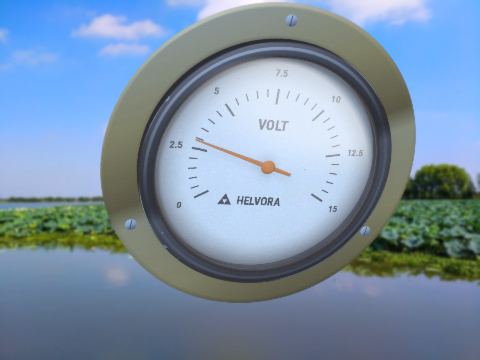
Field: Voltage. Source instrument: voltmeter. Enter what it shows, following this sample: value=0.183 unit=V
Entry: value=3 unit=V
